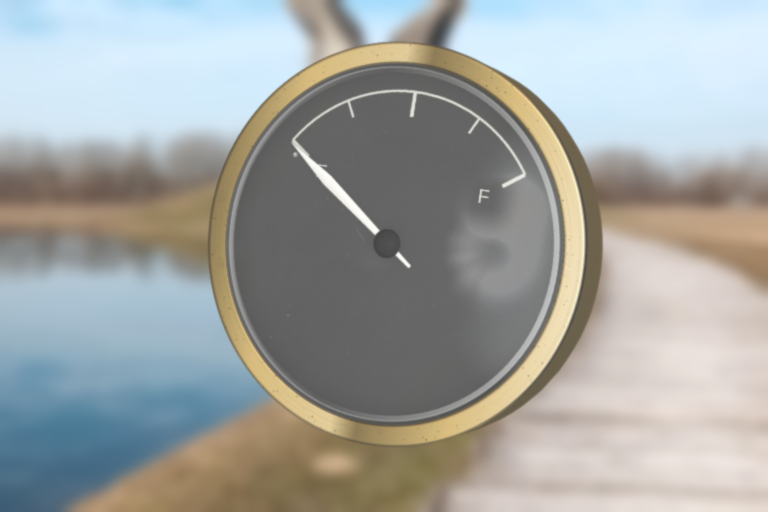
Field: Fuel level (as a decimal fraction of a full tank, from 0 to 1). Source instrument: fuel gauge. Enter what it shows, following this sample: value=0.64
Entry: value=0
